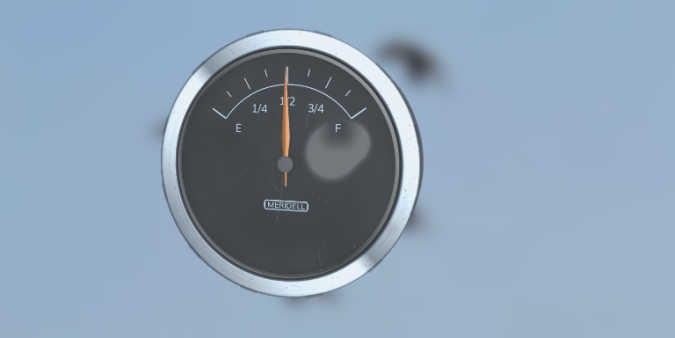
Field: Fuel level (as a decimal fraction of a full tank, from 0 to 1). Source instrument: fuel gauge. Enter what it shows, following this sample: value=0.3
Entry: value=0.5
